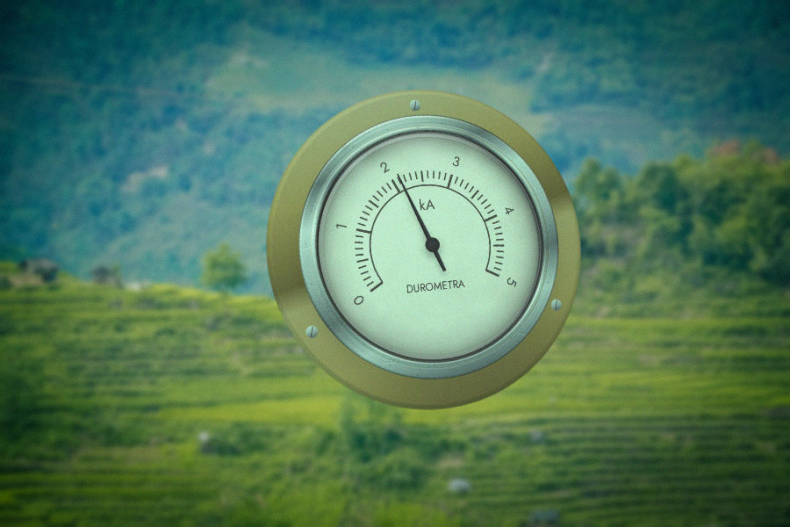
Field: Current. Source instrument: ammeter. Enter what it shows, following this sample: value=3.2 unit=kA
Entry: value=2.1 unit=kA
